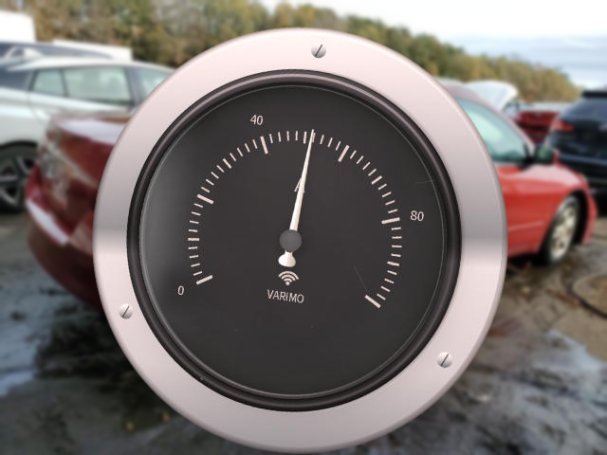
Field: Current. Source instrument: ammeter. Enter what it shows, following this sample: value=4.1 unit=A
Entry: value=52 unit=A
